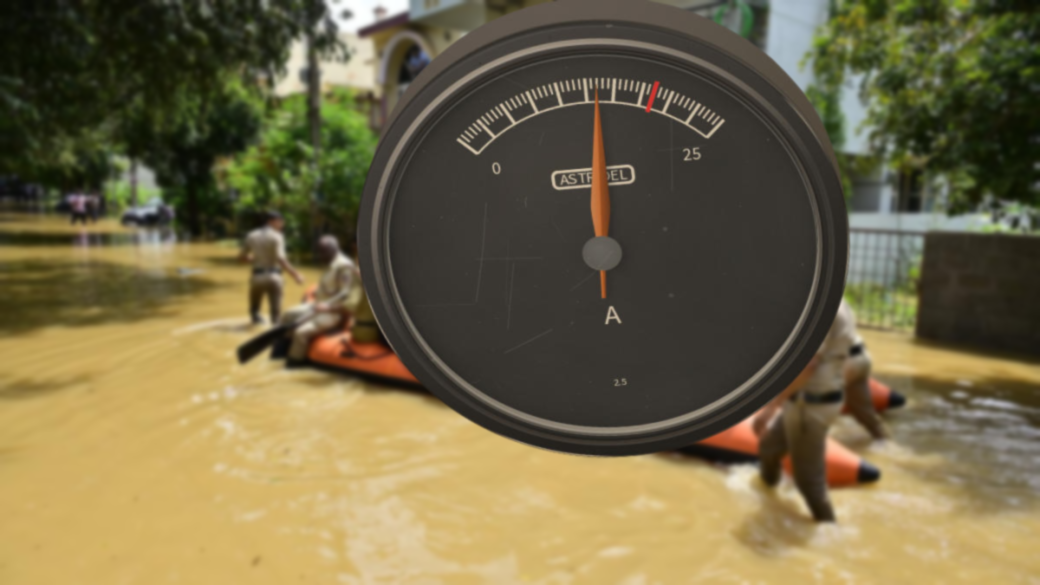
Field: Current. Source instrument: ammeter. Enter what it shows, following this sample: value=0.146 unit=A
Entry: value=13.5 unit=A
